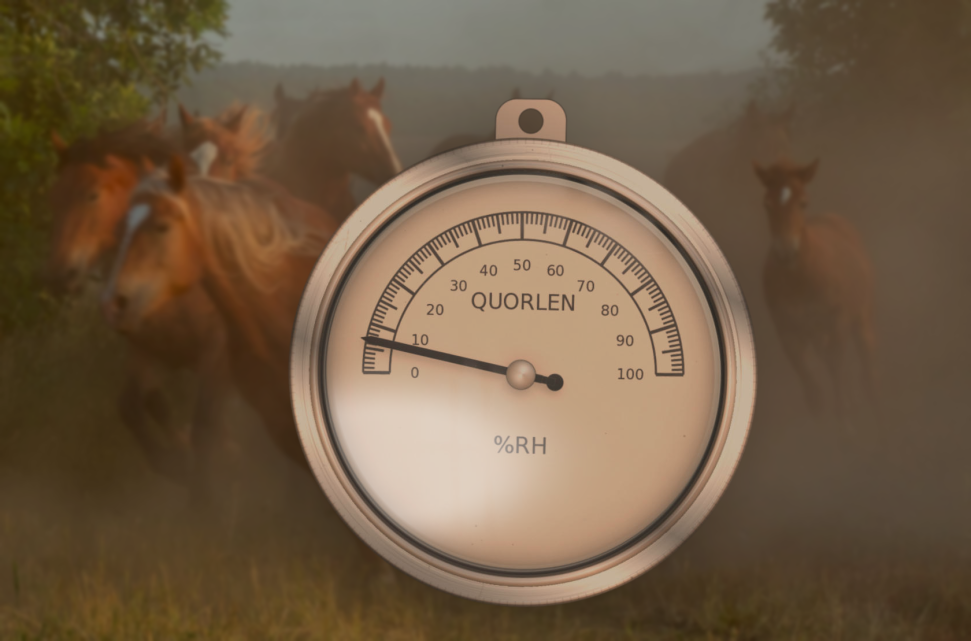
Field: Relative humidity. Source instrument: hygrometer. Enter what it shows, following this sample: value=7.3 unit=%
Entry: value=7 unit=%
